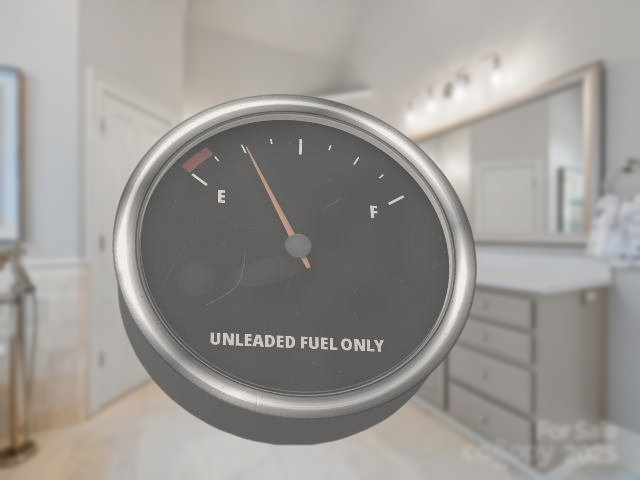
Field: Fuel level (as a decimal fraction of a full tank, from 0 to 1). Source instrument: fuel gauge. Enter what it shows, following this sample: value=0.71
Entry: value=0.25
